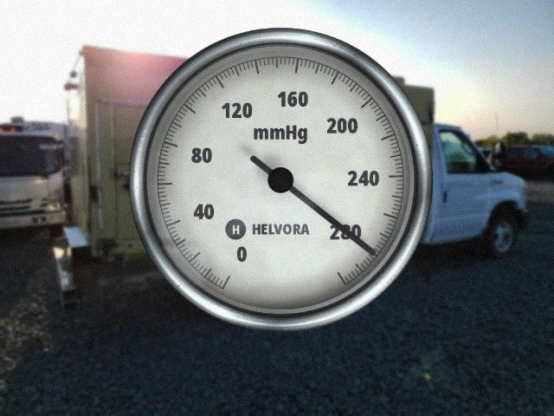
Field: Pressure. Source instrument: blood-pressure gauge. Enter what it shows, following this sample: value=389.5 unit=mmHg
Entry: value=280 unit=mmHg
